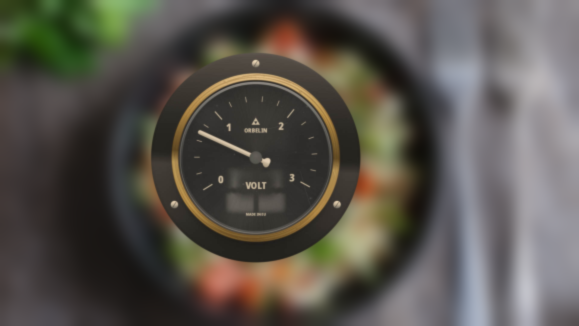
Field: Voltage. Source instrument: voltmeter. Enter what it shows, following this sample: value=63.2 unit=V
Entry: value=0.7 unit=V
